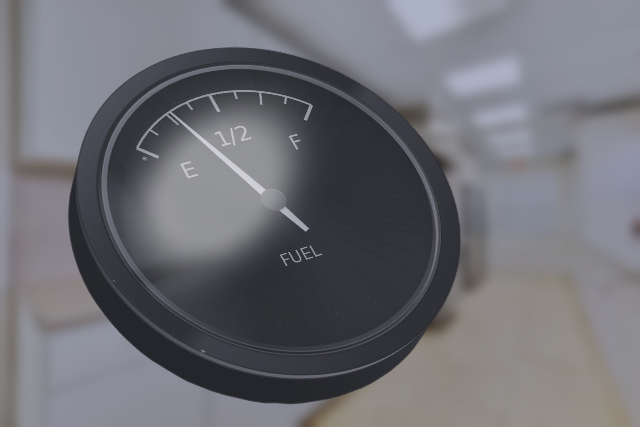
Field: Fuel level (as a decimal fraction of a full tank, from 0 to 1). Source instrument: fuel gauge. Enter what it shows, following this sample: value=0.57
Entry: value=0.25
